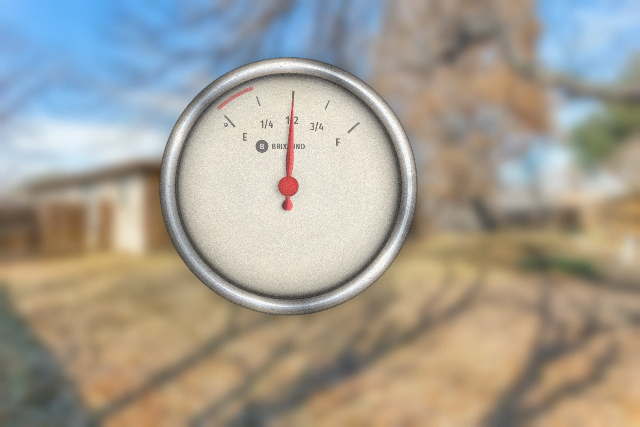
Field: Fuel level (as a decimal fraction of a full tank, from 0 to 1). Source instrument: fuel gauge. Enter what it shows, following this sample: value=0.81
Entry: value=0.5
